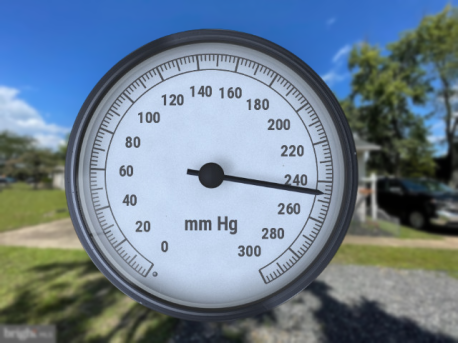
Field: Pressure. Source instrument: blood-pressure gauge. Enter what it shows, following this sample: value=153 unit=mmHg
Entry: value=246 unit=mmHg
